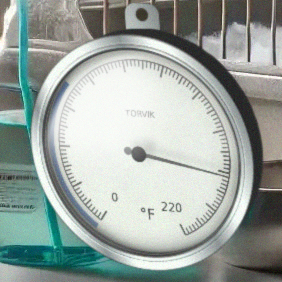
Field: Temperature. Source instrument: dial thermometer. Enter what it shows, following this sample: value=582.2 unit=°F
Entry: value=180 unit=°F
